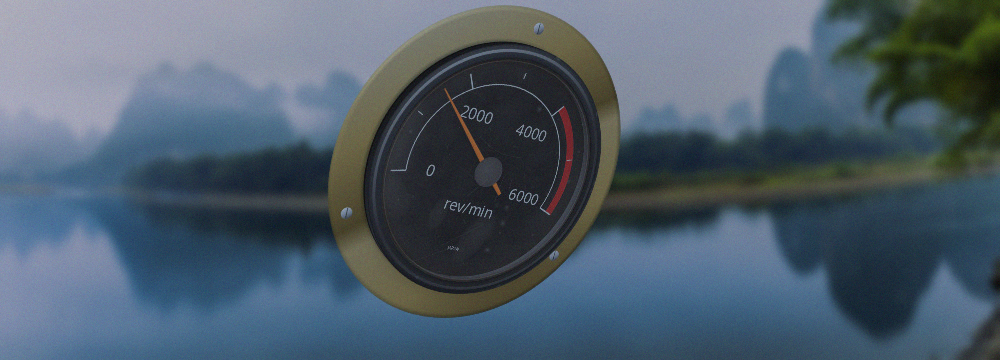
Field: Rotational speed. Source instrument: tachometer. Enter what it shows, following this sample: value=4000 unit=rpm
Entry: value=1500 unit=rpm
